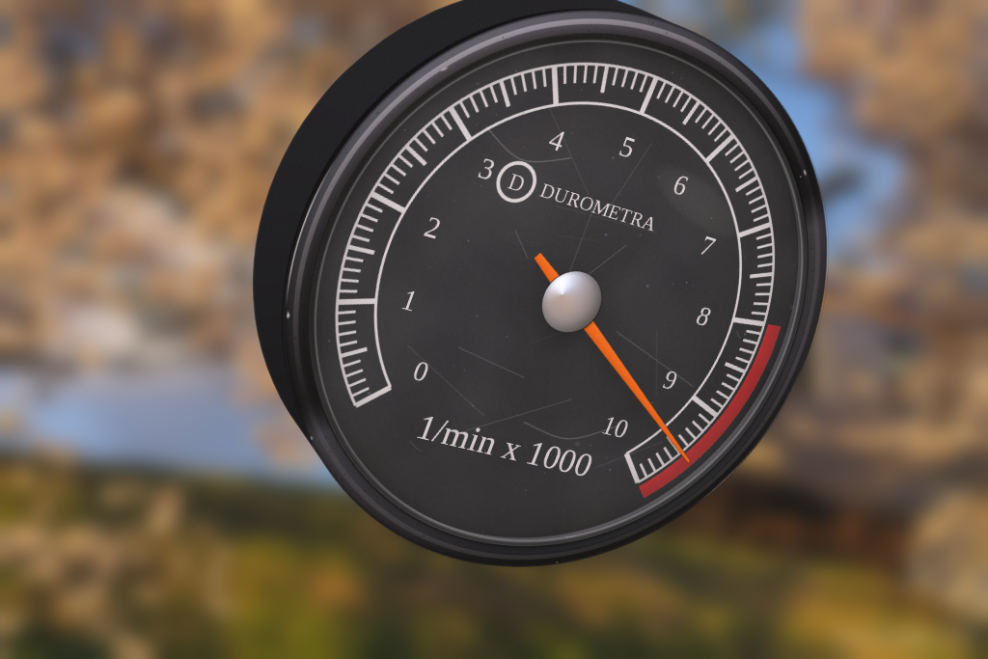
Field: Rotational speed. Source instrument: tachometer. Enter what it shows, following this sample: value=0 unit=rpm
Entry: value=9500 unit=rpm
